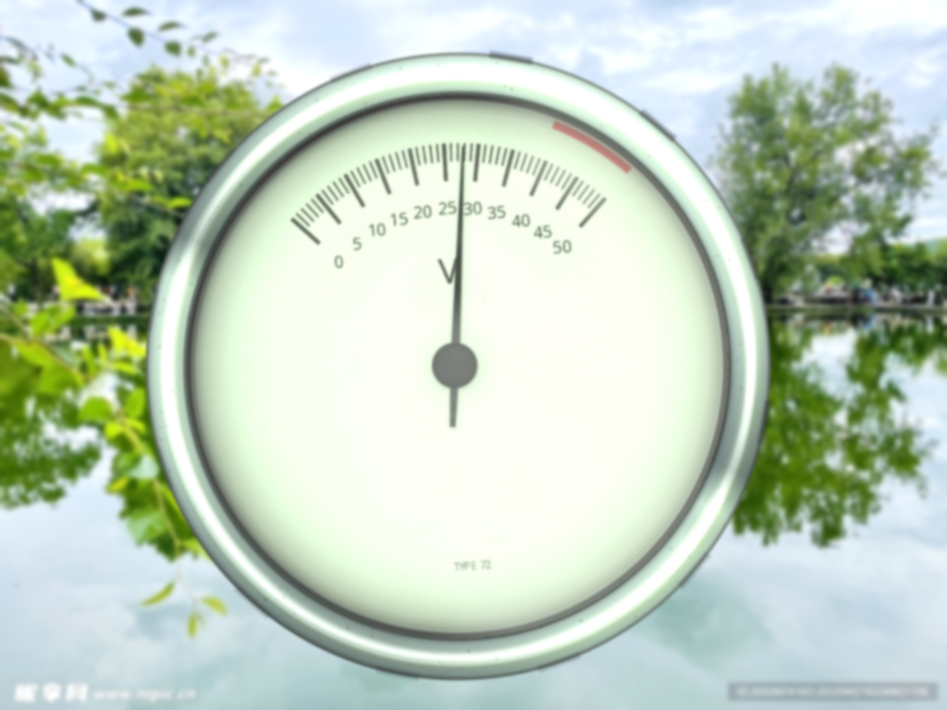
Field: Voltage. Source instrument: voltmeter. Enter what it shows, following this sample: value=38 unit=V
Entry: value=28 unit=V
